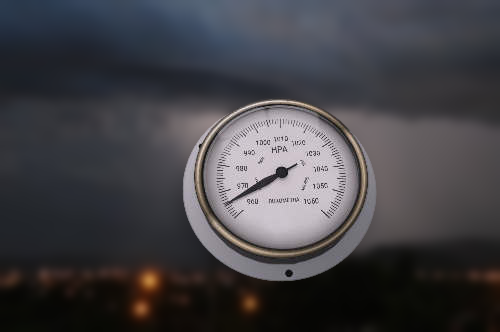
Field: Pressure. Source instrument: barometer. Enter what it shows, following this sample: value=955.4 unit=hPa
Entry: value=965 unit=hPa
